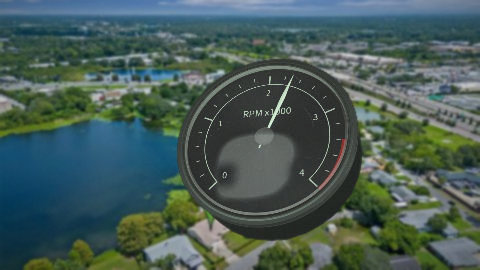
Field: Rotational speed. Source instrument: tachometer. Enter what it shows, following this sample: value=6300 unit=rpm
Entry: value=2300 unit=rpm
